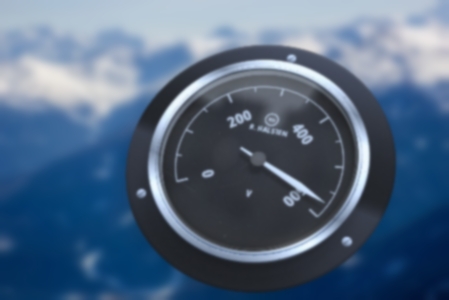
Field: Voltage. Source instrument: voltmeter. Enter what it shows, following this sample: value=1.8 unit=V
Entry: value=575 unit=V
